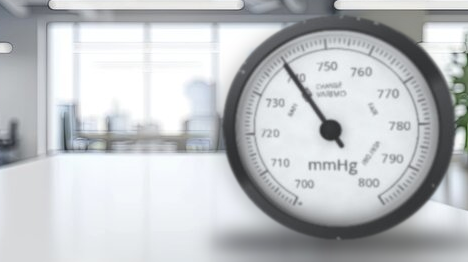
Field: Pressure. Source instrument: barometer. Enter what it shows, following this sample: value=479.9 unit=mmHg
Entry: value=740 unit=mmHg
